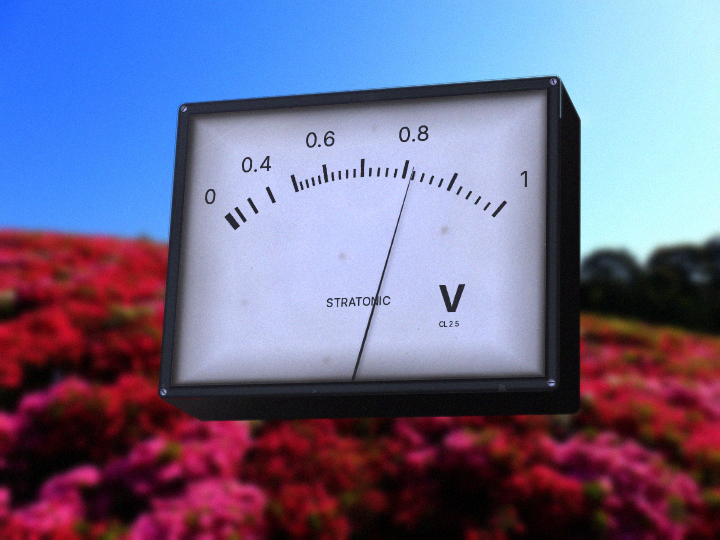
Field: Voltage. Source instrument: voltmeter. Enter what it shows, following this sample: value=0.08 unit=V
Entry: value=0.82 unit=V
